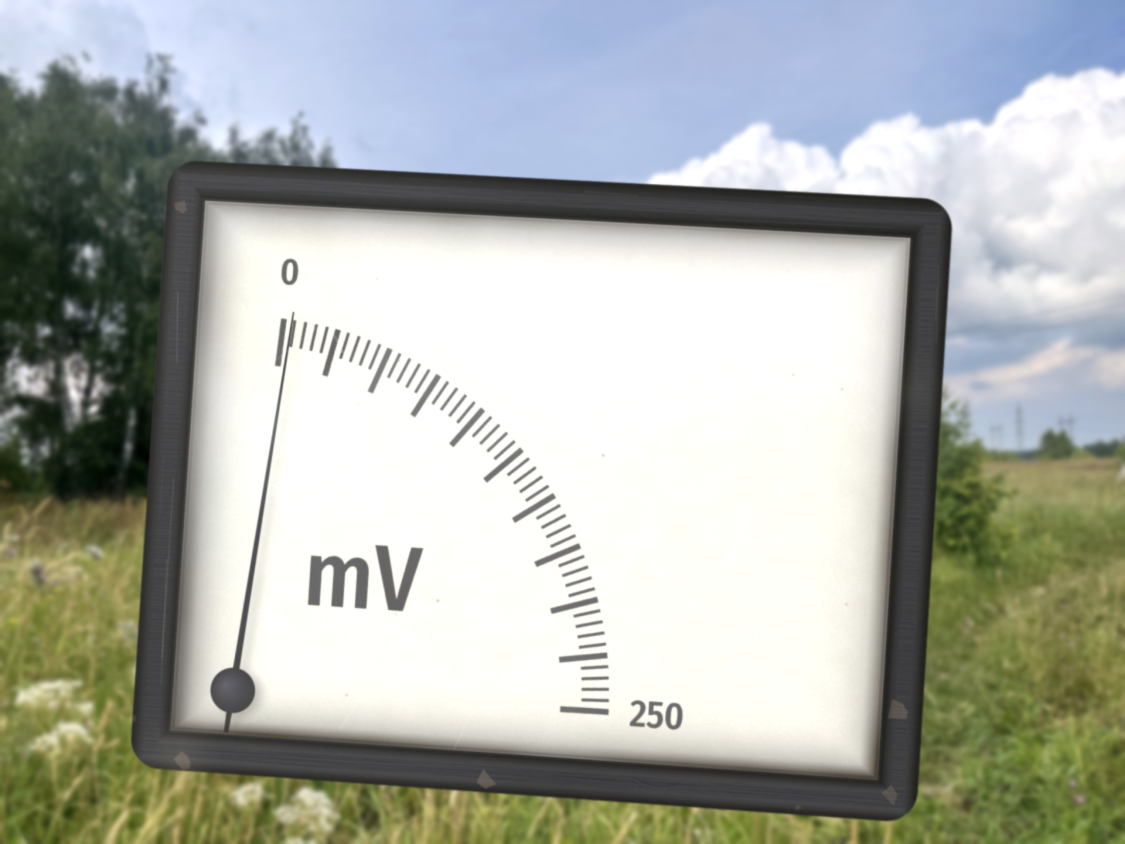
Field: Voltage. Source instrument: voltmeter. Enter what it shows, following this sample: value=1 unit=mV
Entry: value=5 unit=mV
